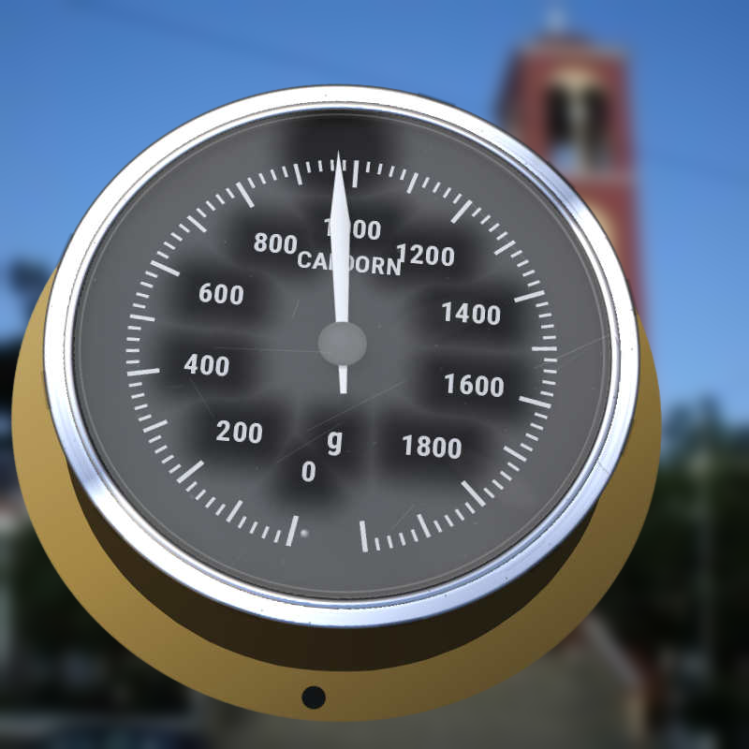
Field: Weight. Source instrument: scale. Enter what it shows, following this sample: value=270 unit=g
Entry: value=970 unit=g
